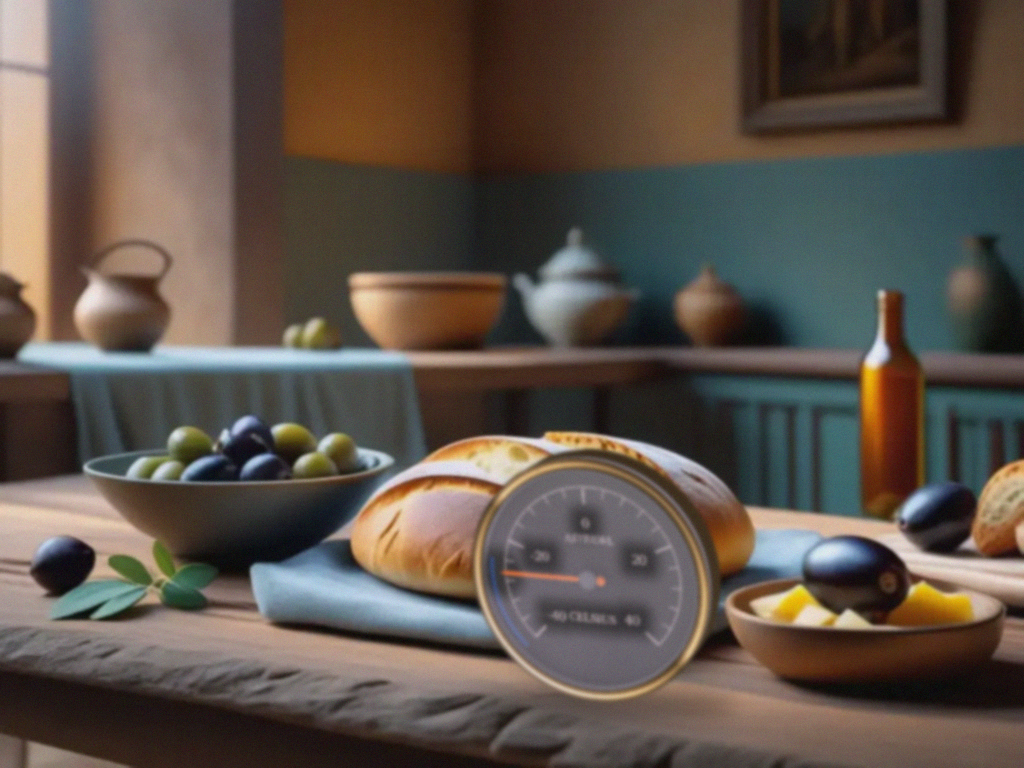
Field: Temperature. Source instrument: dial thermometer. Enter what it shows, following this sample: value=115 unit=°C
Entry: value=-26 unit=°C
